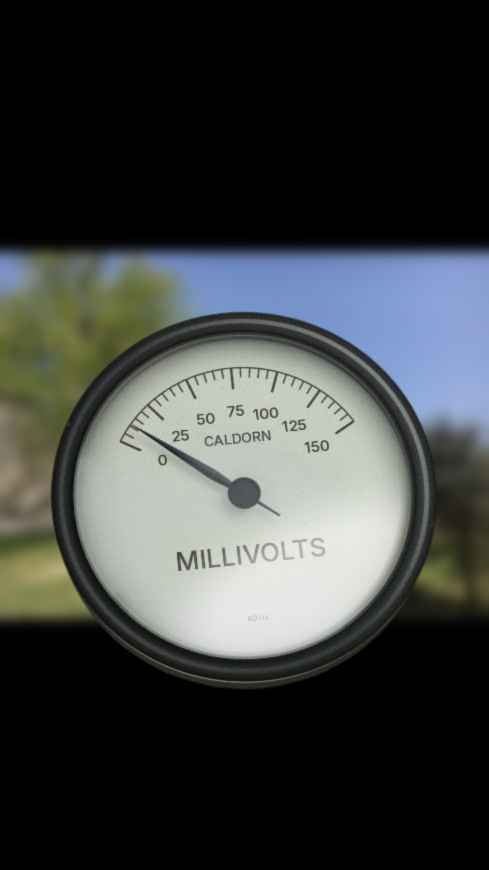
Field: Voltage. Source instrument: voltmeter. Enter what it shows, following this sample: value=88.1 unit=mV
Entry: value=10 unit=mV
